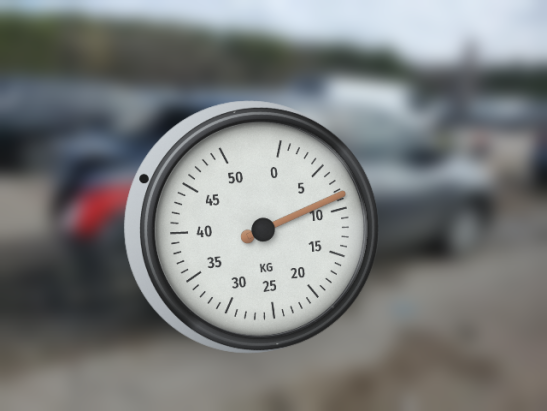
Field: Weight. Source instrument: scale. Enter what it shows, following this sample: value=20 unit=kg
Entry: value=8.5 unit=kg
